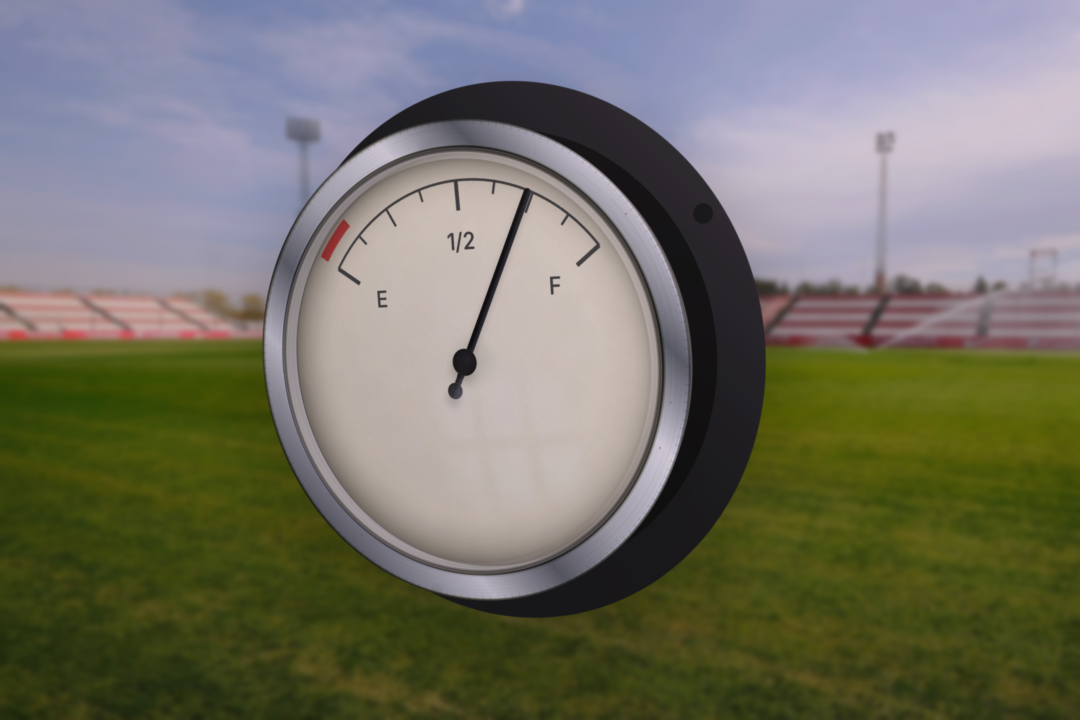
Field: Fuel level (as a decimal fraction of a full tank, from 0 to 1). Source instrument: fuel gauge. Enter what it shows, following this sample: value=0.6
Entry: value=0.75
